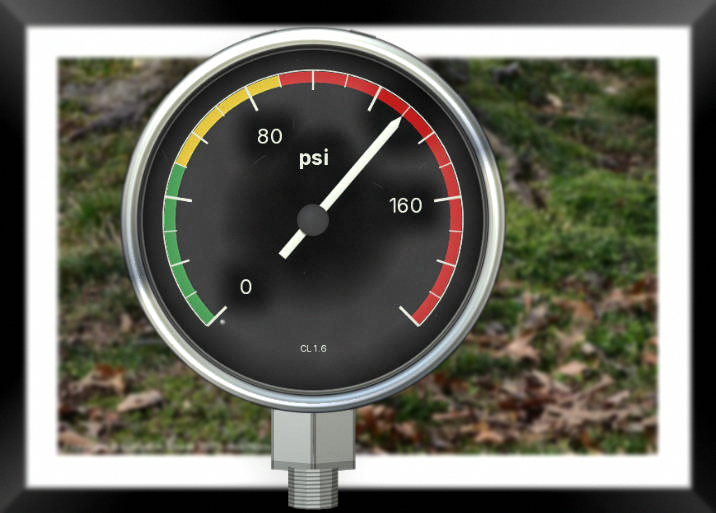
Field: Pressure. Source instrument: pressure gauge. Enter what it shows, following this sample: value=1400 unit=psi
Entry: value=130 unit=psi
